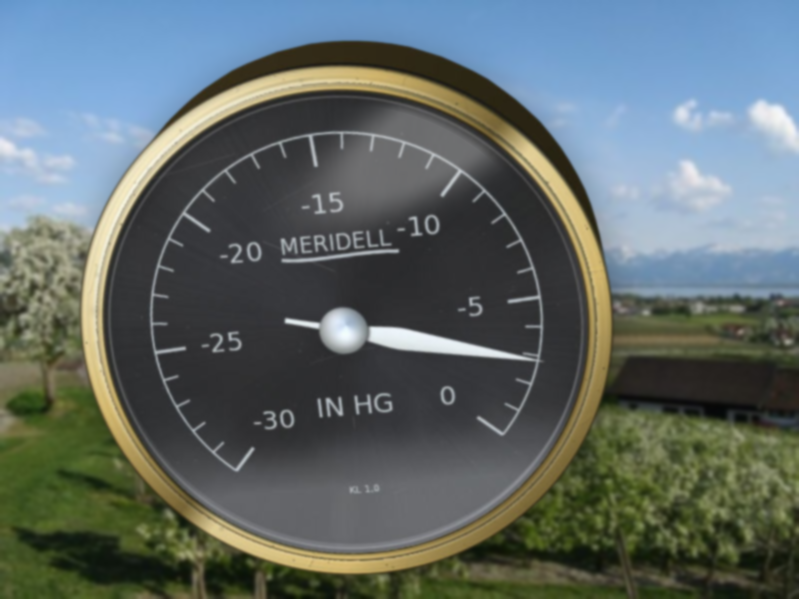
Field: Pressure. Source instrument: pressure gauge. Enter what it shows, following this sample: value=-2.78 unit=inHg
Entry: value=-3 unit=inHg
